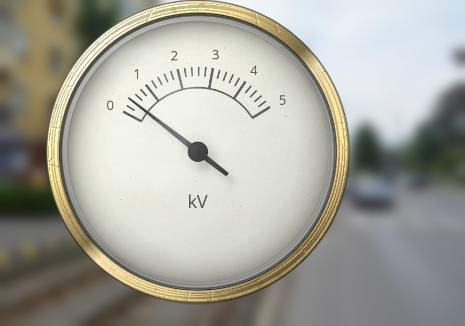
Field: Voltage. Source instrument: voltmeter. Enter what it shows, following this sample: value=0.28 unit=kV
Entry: value=0.4 unit=kV
